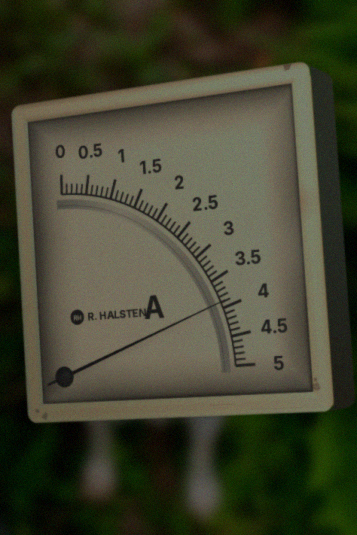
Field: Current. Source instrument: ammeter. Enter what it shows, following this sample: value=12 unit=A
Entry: value=3.9 unit=A
